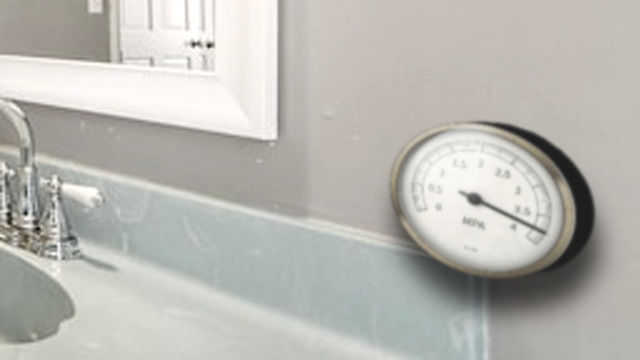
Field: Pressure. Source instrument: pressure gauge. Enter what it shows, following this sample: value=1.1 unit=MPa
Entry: value=3.75 unit=MPa
